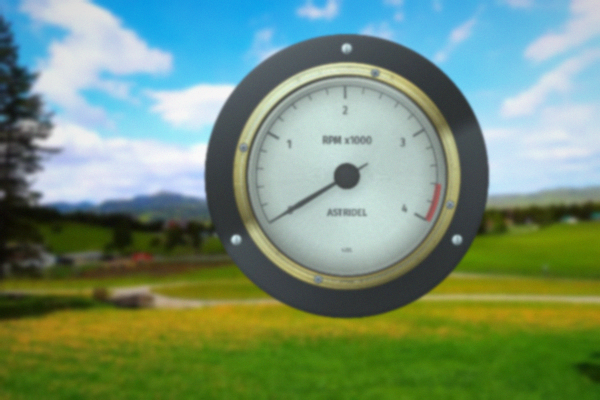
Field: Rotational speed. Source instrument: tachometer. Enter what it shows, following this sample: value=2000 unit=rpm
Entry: value=0 unit=rpm
